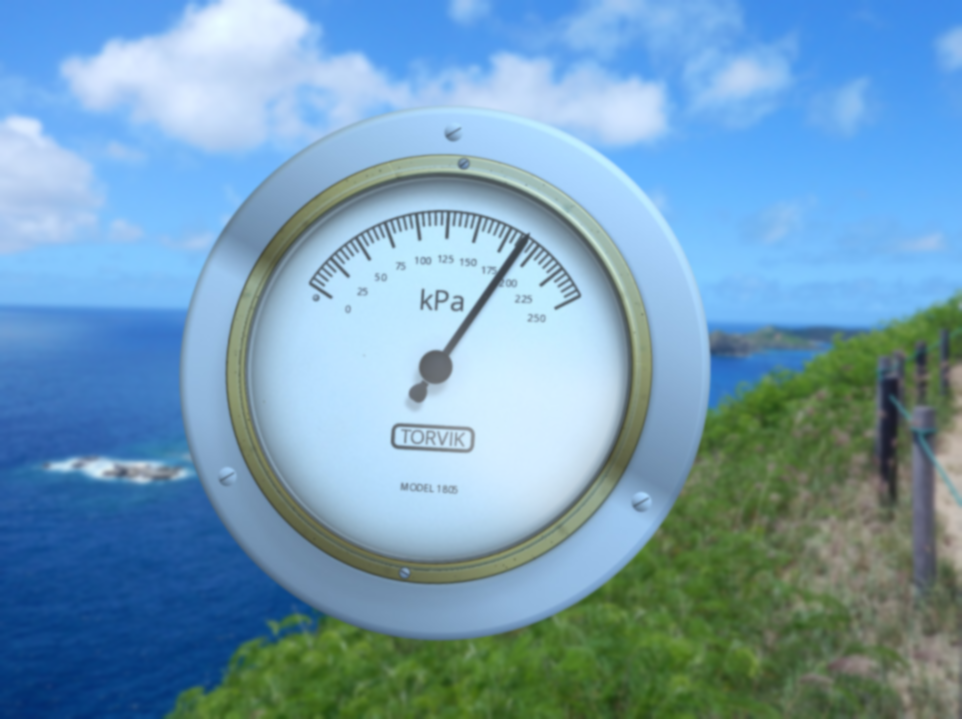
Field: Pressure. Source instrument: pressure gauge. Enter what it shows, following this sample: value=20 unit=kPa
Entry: value=190 unit=kPa
